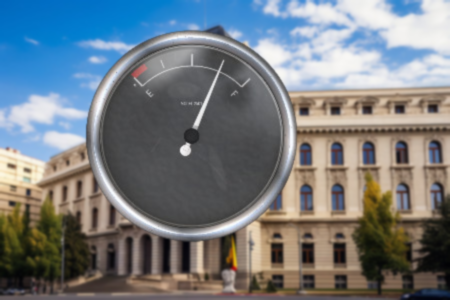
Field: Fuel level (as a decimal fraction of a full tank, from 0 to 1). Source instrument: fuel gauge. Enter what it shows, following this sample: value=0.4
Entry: value=0.75
